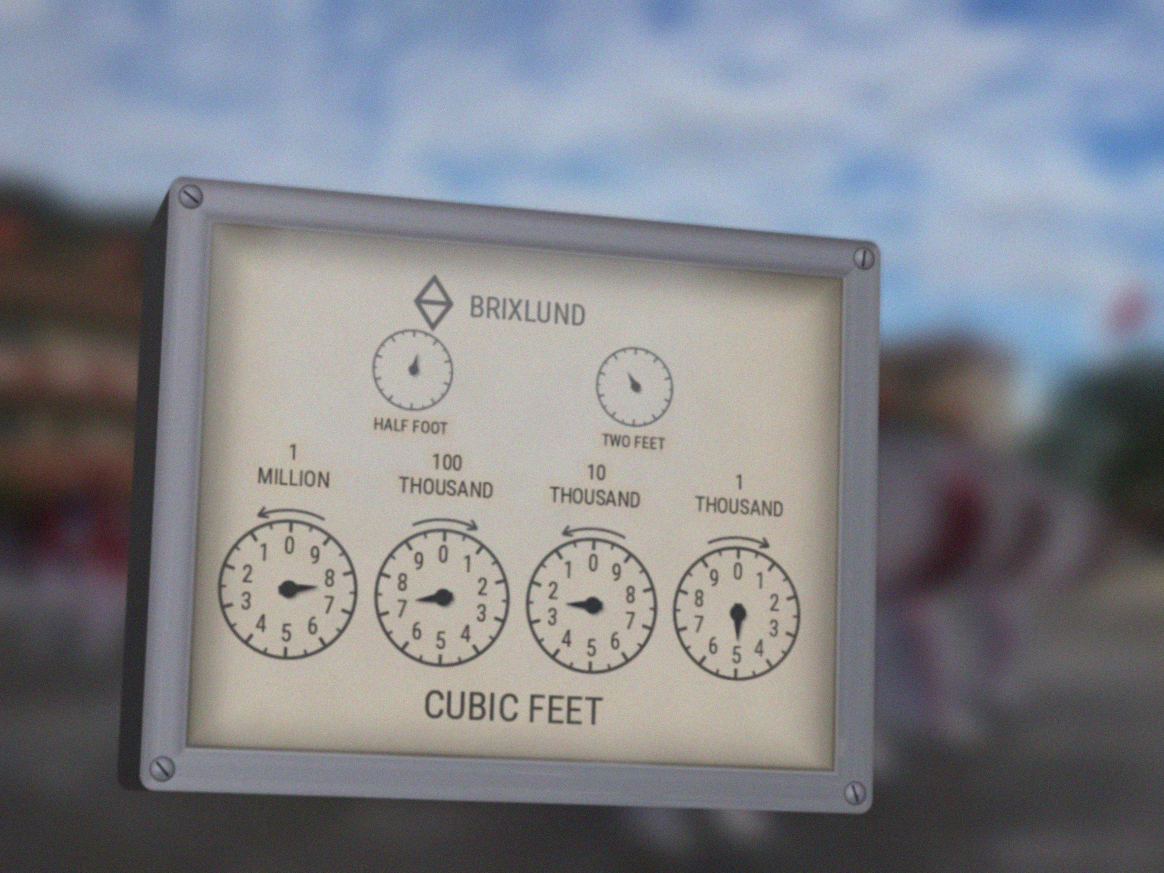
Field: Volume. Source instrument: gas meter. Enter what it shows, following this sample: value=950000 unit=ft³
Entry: value=772500 unit=ft³
